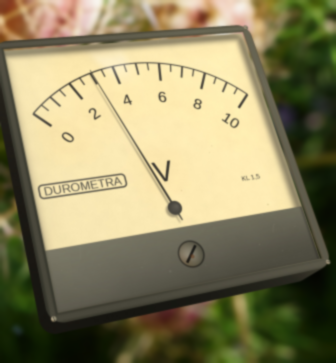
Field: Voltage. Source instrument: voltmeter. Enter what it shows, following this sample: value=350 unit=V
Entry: value=3 unit=V
